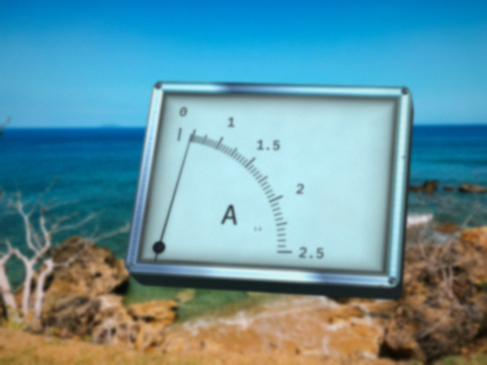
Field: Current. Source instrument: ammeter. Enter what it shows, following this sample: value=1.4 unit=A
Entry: value=0.5 unit=A
